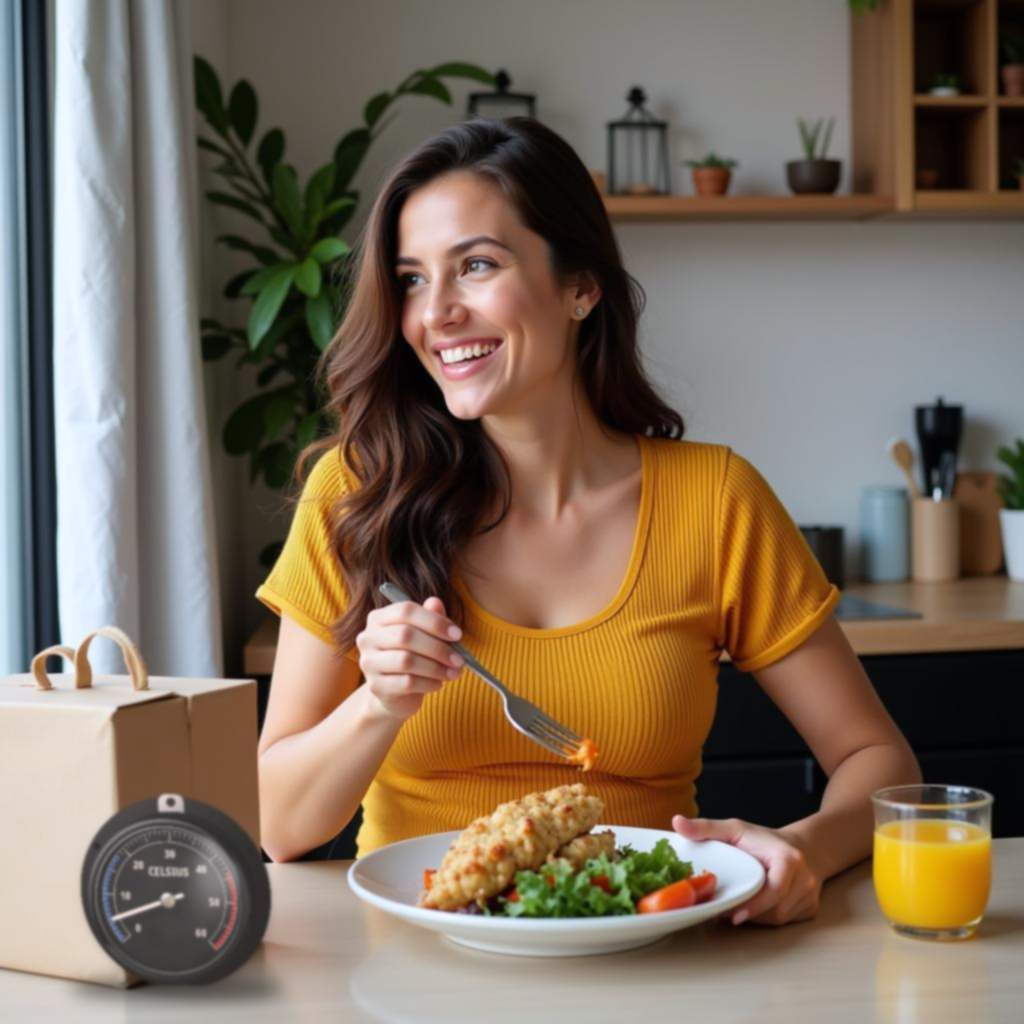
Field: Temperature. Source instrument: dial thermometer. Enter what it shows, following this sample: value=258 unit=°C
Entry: value=5 unit=°C
